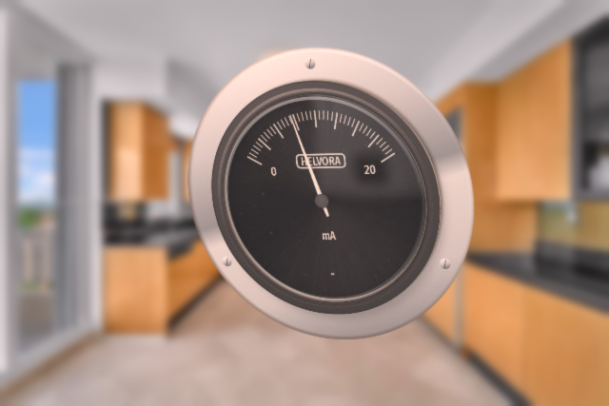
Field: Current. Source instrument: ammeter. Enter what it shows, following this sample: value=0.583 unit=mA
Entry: value=7.5 unit=mA
